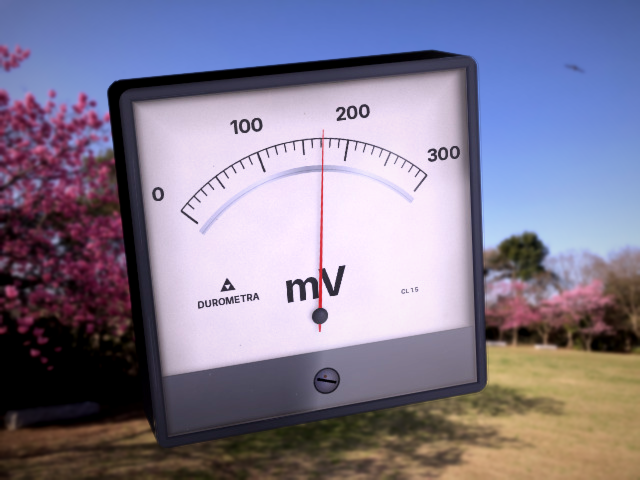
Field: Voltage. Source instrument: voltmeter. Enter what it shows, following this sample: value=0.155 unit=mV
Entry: value=170 unit=mV
